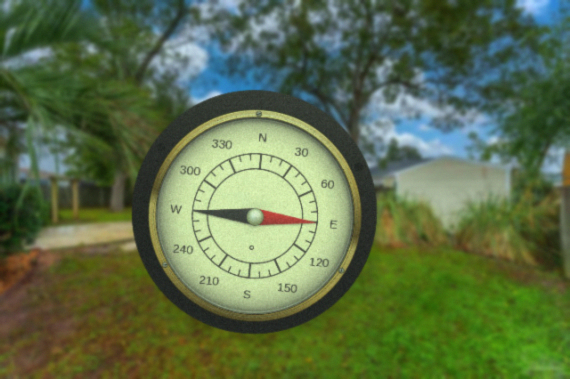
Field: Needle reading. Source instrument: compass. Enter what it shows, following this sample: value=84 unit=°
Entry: value=90 unit=°
